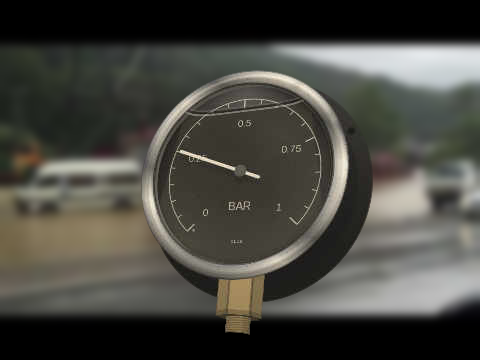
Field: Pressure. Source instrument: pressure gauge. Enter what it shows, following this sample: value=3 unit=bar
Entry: value=0.25 unit=bar
